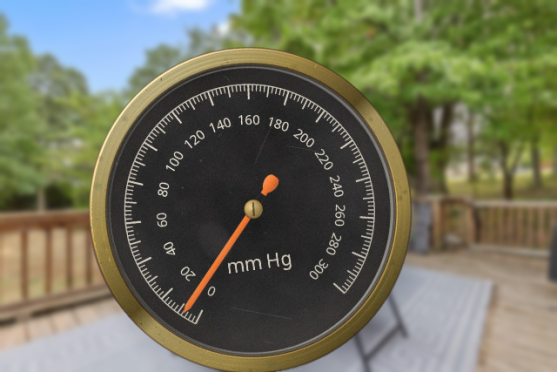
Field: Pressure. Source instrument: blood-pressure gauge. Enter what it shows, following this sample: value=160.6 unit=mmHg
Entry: value=8 unit=mmHg
